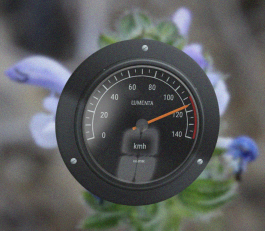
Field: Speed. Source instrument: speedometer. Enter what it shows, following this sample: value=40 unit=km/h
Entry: value=115 unit=km/h
